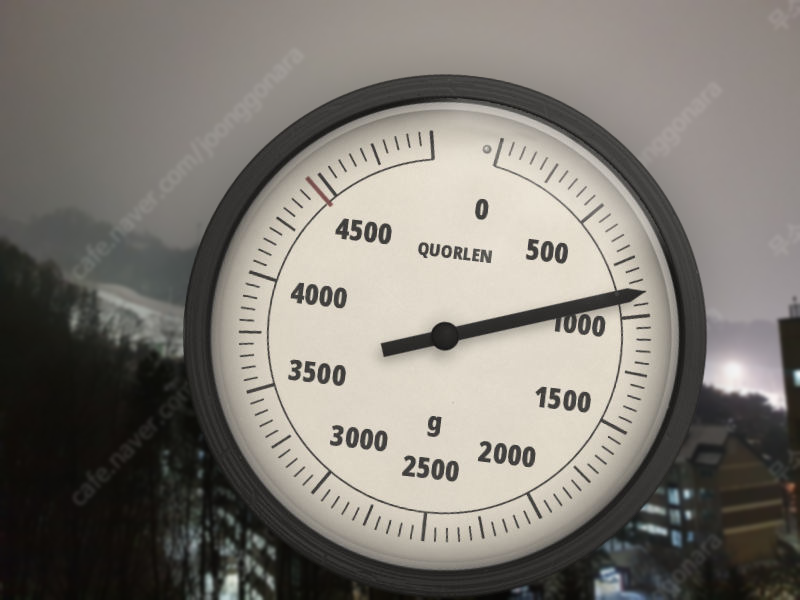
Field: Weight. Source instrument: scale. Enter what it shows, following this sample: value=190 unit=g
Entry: value=900 unit=g
